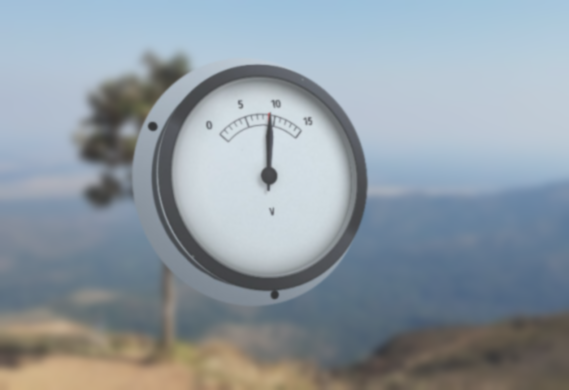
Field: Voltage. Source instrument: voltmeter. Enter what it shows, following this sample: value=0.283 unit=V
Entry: value=9 unit=V
